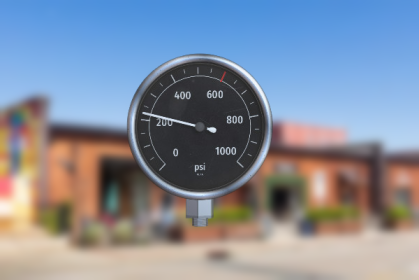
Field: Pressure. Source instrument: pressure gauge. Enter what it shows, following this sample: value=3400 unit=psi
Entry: value=225 unit=psi
